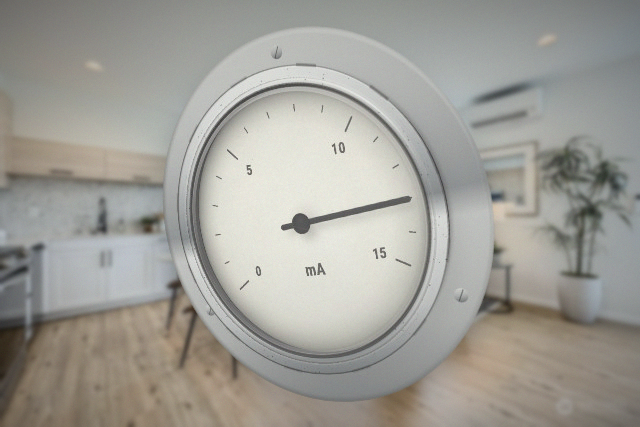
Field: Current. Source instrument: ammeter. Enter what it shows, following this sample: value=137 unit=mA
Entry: value=13 unit=mA
